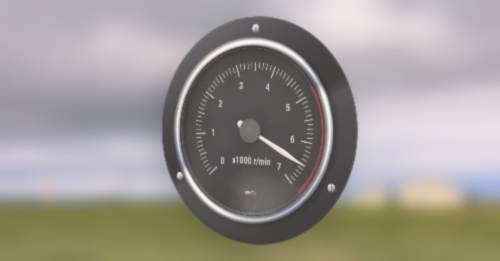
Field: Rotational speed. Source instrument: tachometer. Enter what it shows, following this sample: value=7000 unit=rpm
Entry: value=6500 unit=rpm
